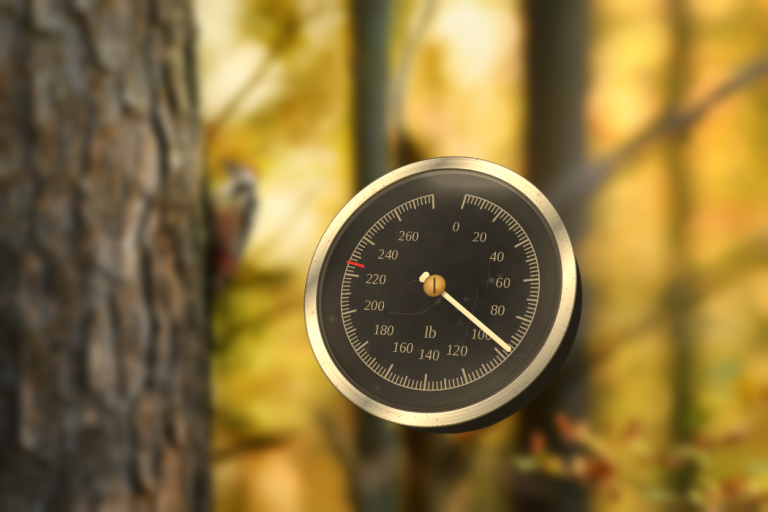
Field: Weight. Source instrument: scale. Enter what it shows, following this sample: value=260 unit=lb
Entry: value=96 unit=lb
